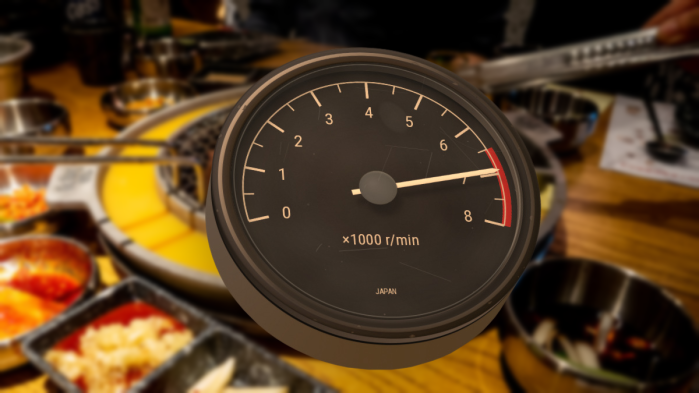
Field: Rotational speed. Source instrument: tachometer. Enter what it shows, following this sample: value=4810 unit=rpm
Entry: value=7000 unit=rpm
